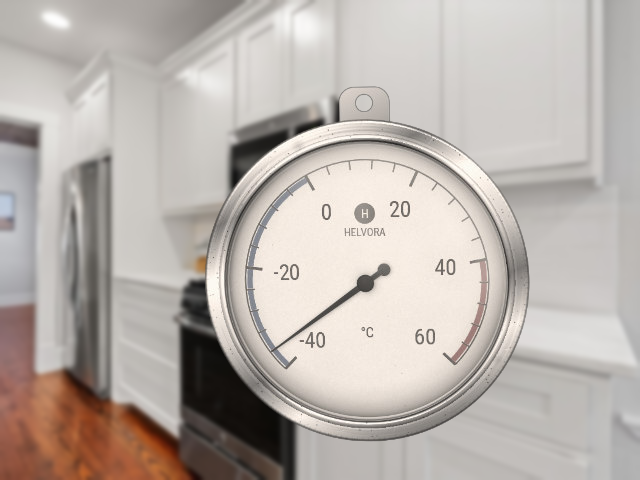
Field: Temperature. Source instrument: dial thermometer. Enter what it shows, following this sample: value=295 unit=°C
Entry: value=-36 unit=°C
